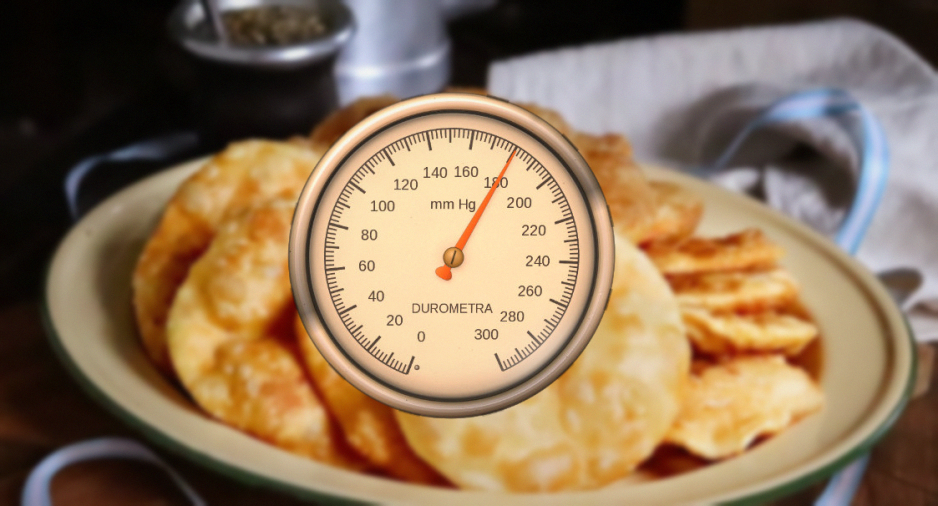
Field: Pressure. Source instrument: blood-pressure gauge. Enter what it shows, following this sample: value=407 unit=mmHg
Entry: value=180 unit=mmHg
